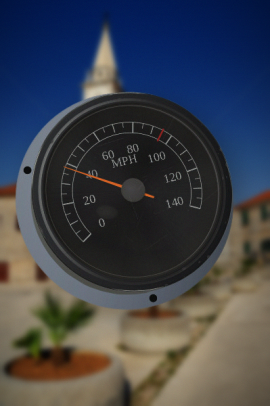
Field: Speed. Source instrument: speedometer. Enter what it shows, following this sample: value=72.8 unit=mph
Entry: value=37.5 unit=mph
